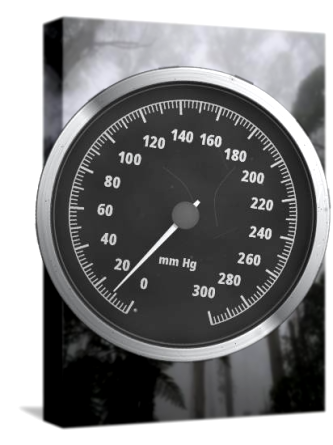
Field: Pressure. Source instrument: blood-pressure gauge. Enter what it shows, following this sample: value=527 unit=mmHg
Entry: value=12 unit=mmHg
